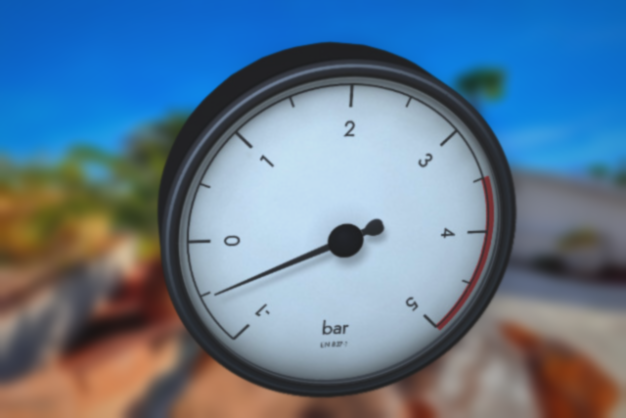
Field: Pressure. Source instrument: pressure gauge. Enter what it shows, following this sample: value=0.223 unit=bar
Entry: value=-0.5 unit=bar
